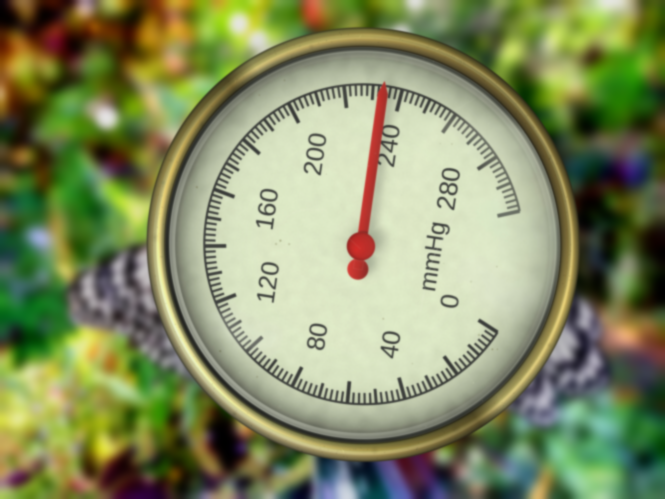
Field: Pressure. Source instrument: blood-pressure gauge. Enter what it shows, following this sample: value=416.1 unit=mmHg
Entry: value=234 unit=mmHg
